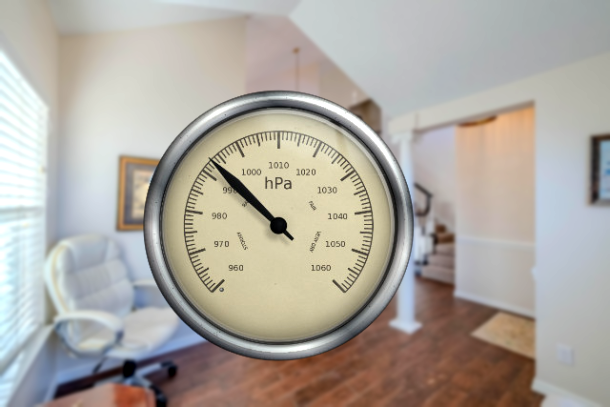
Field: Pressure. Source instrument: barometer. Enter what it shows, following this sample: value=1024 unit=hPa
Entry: value=993 unit=hPa
